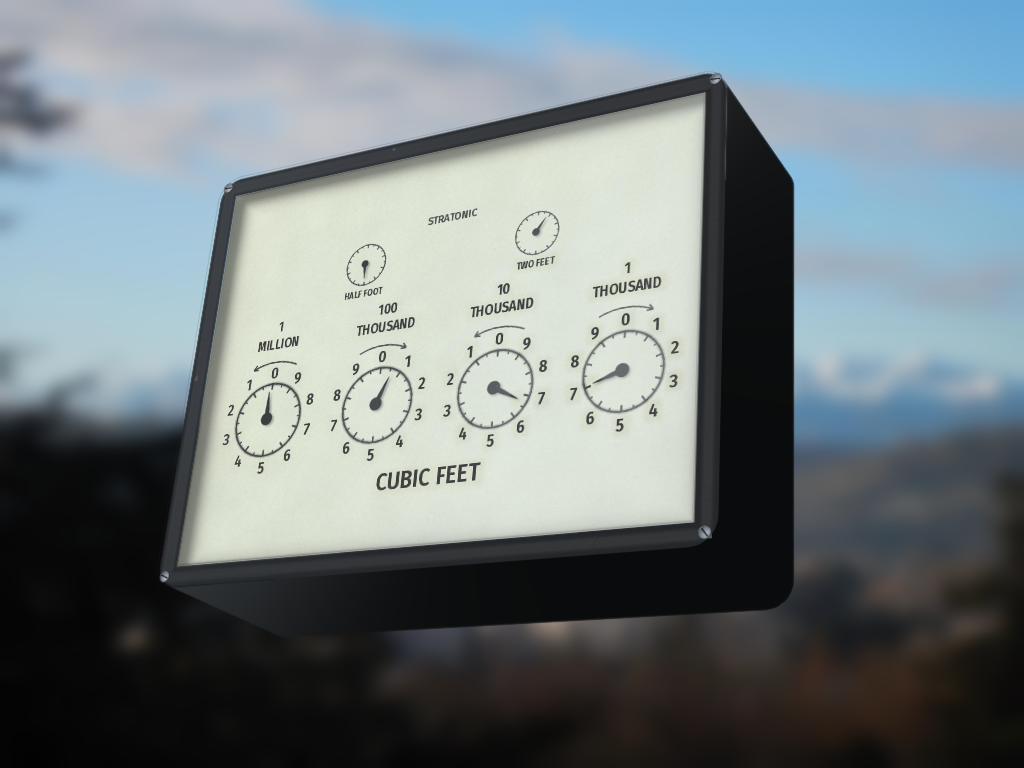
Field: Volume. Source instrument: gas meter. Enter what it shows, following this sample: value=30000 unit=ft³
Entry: value=6700 unit=ft³
